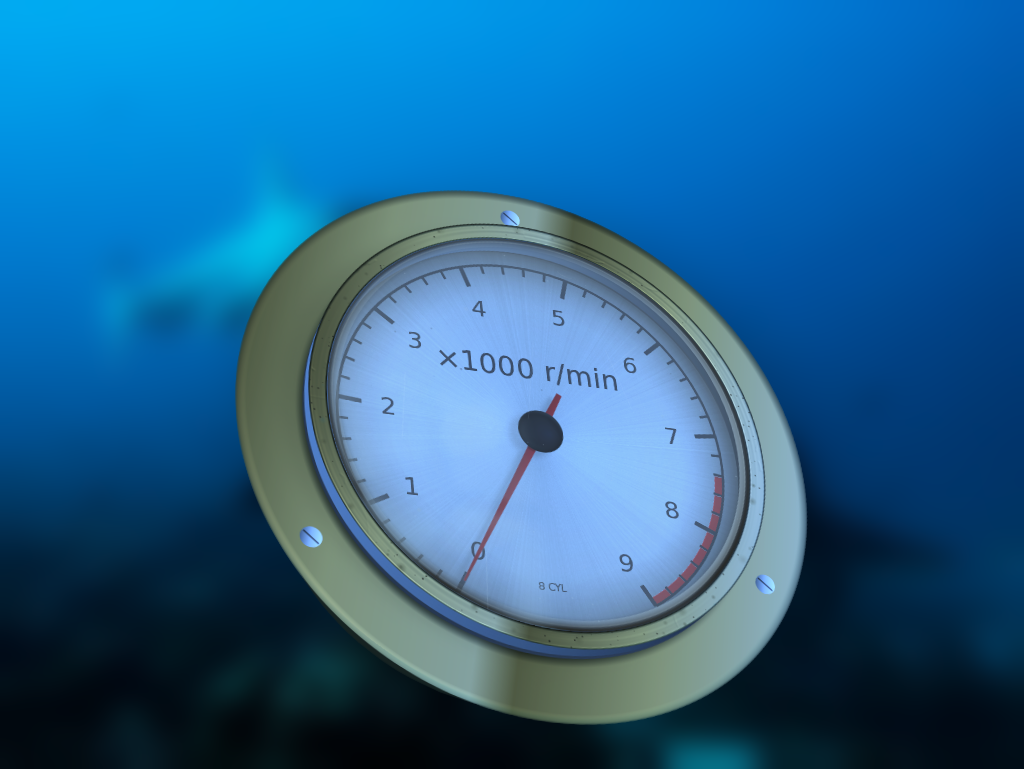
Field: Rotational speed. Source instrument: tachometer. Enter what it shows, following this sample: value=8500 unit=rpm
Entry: value=0 unit=rpm
